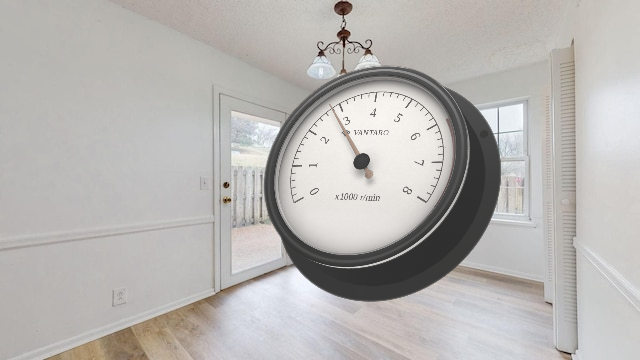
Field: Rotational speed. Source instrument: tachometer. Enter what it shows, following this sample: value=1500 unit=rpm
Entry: value=2800 unit=rpm
